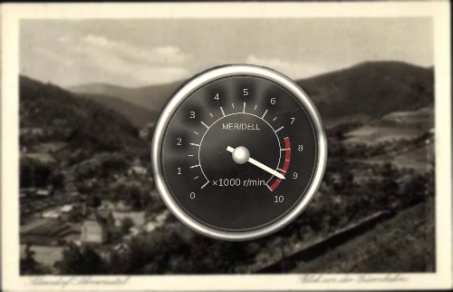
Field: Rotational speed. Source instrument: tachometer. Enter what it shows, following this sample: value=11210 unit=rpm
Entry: value=9250 unit=rpm
